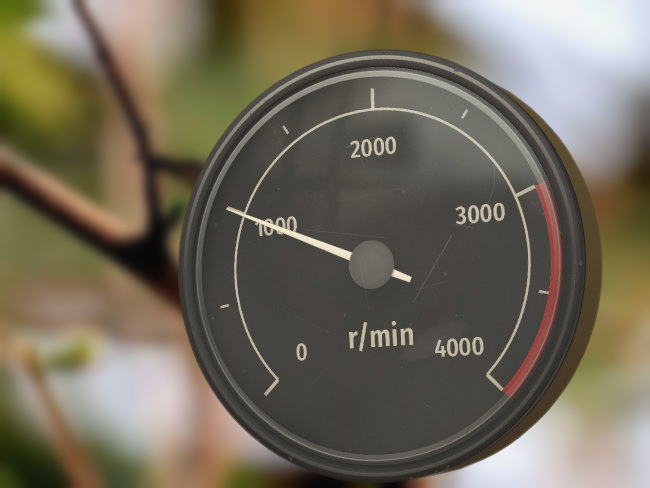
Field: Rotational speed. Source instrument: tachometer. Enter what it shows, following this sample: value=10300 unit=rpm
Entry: value=1000 unit=rpm
